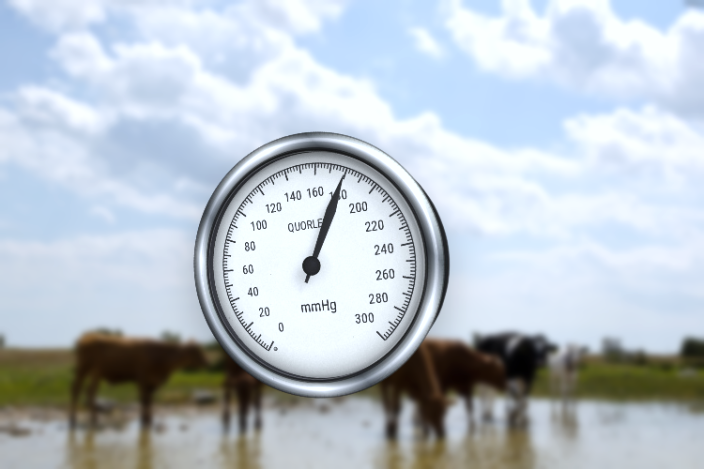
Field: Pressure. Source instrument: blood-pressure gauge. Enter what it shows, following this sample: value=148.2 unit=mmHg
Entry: value=180 unit=mmHg
